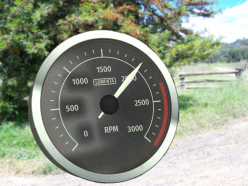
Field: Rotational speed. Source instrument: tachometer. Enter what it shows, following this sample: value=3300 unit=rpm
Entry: value=2000 unit=rpm
